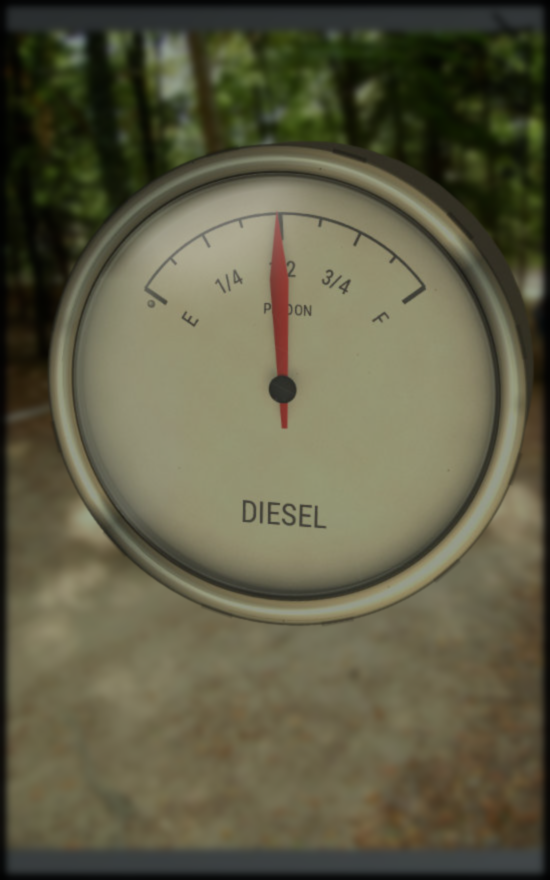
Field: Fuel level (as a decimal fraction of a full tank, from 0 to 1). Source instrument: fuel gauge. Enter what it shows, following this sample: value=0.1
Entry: value=0.5
